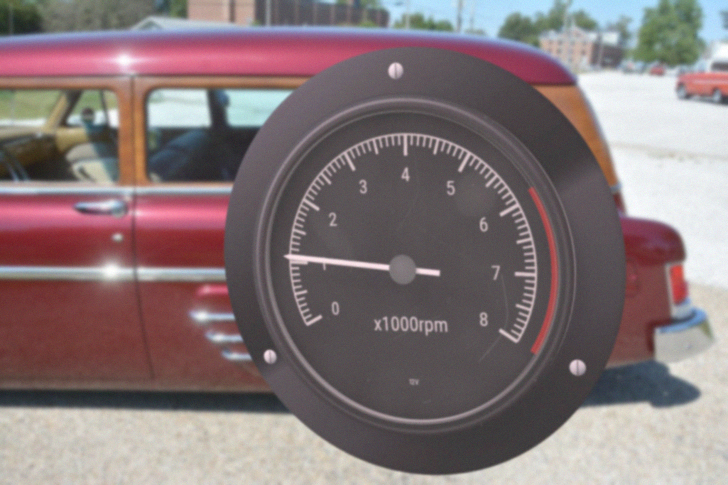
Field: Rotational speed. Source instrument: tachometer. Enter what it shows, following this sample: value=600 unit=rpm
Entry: value=1100 unit=rpm
